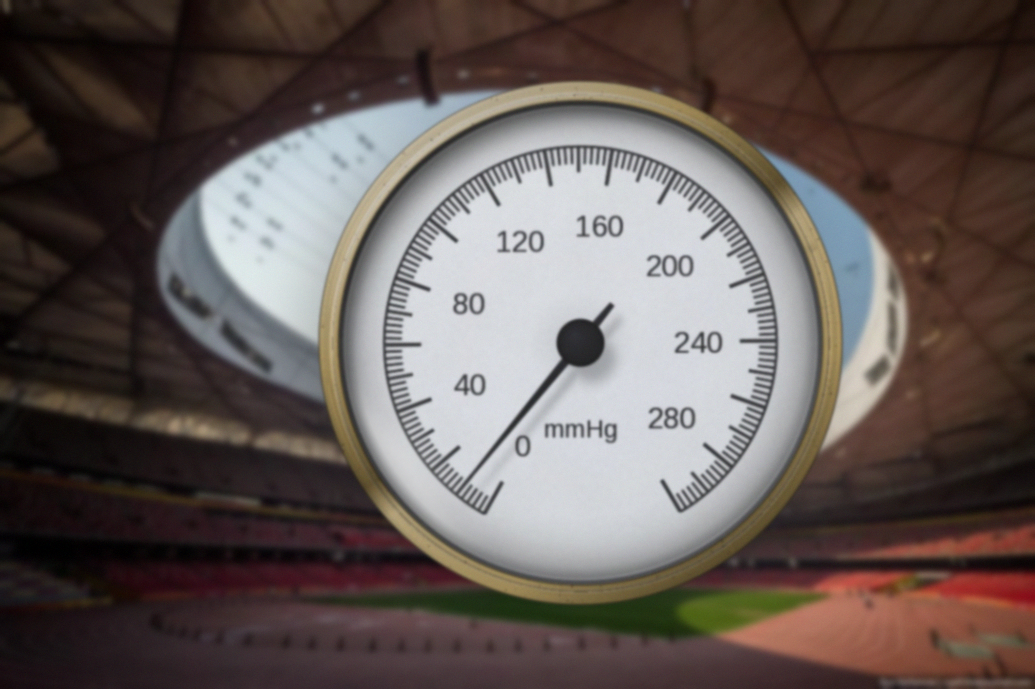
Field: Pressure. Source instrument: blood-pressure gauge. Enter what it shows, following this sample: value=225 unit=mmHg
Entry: value=10 unit=mmHg
